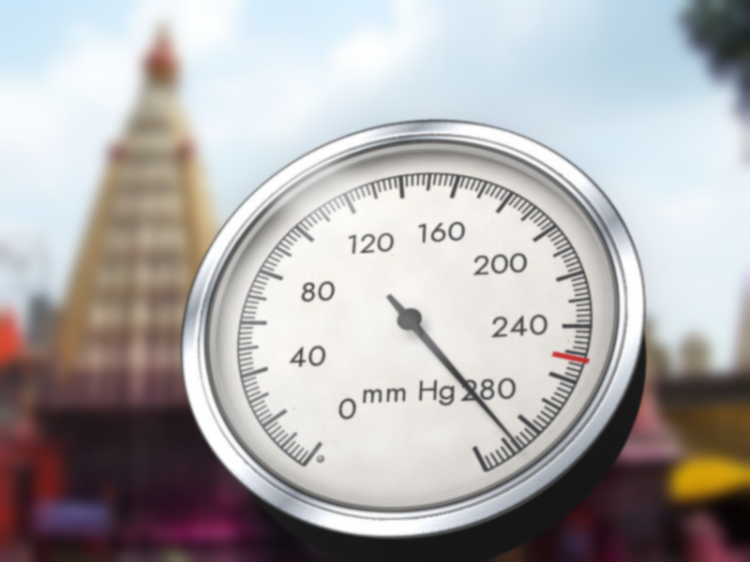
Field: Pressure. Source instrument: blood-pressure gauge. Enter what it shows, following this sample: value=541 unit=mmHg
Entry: value=288 unit=mmHg
